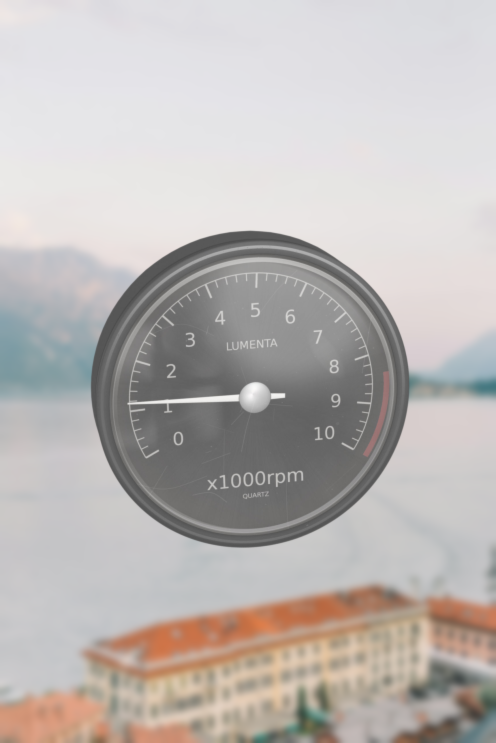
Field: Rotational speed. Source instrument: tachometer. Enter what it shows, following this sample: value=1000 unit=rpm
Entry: value=1200 unit=rpm
